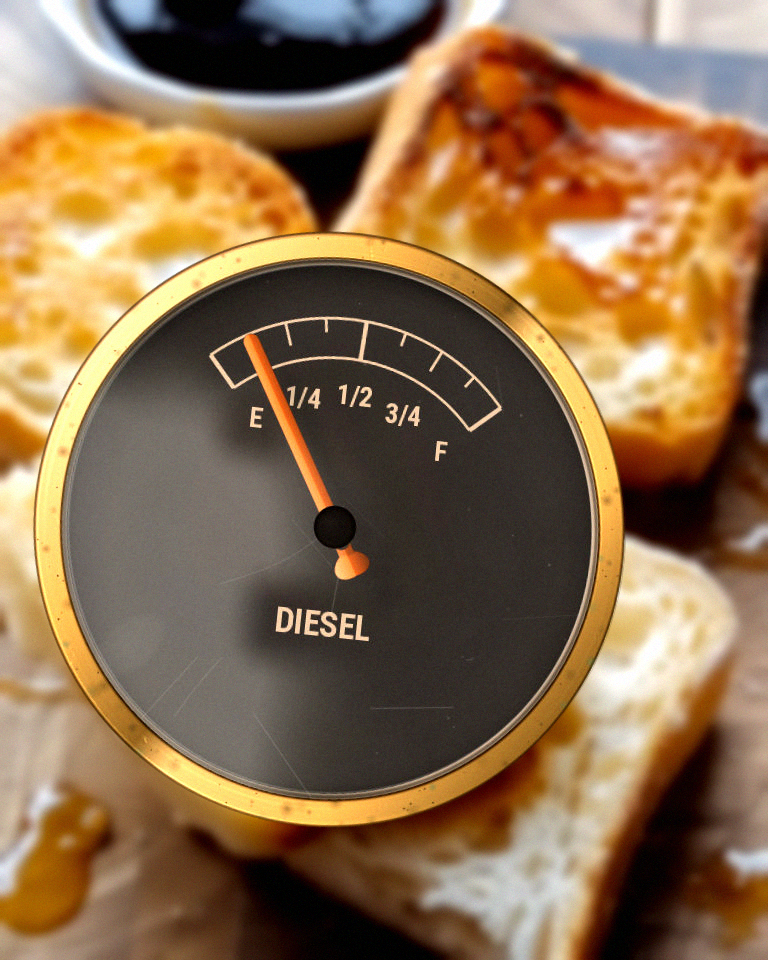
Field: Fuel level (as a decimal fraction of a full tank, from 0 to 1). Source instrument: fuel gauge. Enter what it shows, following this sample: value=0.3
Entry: value=0.125
